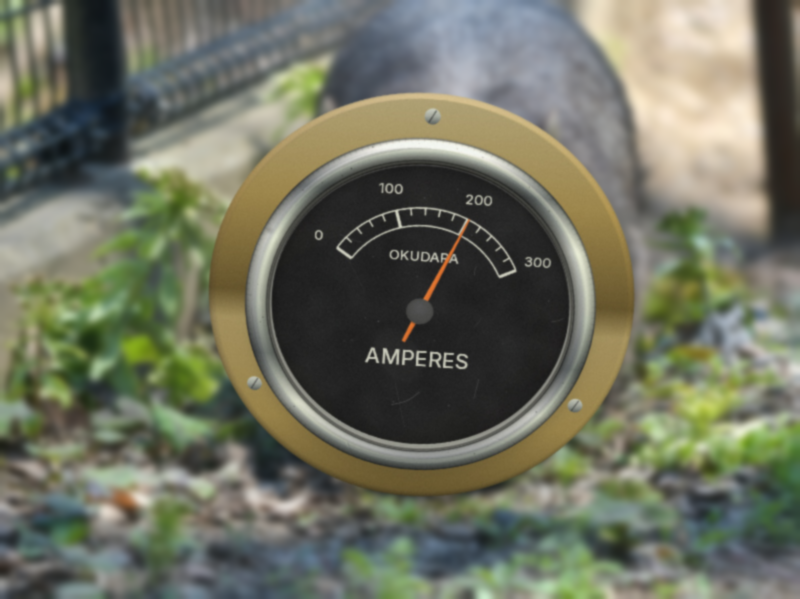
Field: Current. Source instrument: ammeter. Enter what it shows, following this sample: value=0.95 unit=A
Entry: value=200 unit=A
